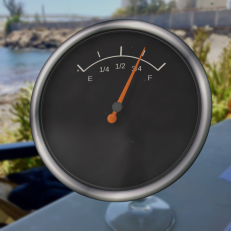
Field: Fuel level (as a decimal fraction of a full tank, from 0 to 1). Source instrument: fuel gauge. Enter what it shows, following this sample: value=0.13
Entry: value=0.75
